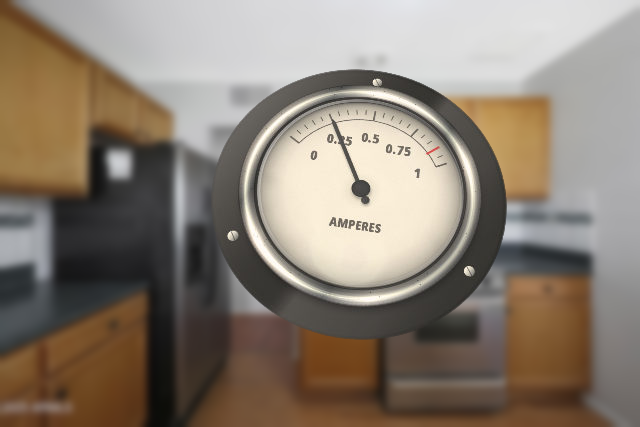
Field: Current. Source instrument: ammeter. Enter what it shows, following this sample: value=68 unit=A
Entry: value=0.25 unit=A
